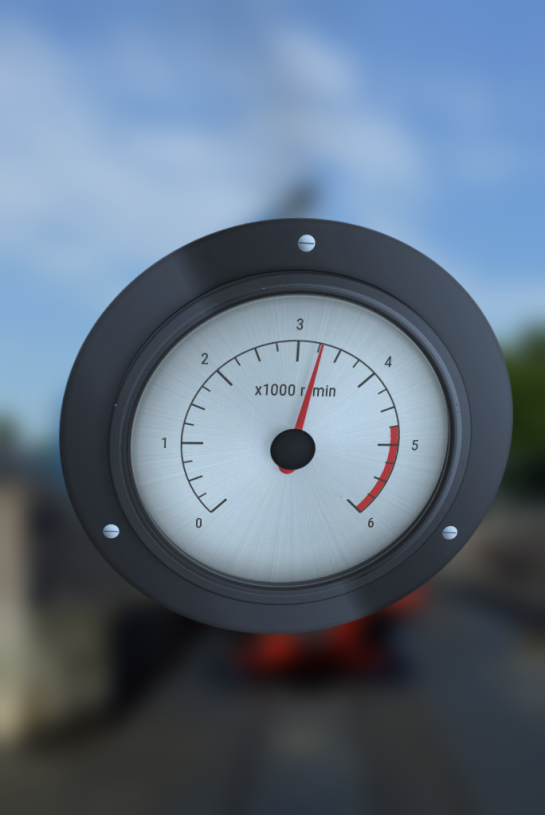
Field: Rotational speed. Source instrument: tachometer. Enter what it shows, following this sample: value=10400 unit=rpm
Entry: value=3250 unit=rpm
